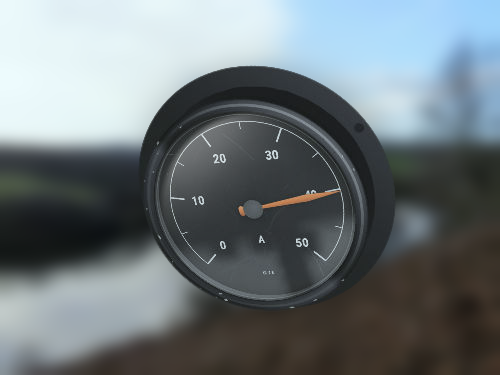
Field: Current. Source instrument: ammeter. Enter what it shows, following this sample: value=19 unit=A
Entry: value=40 unit=A
